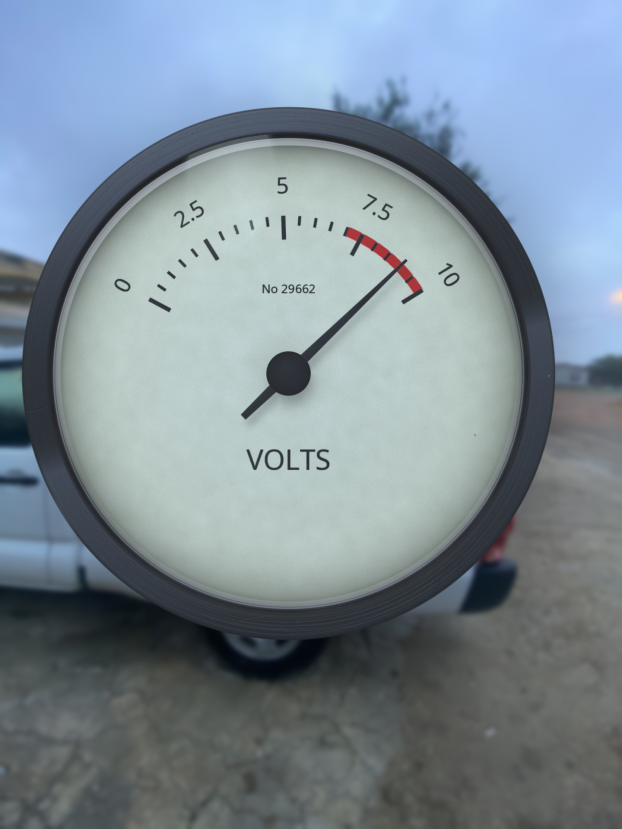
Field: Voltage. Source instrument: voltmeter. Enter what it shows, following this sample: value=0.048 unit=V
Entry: value=9 unit=V
